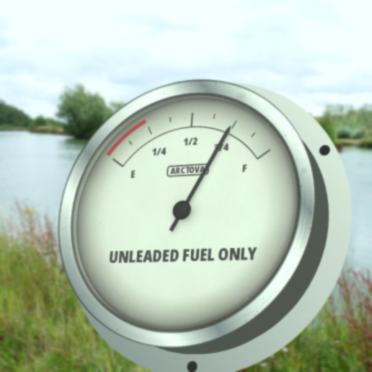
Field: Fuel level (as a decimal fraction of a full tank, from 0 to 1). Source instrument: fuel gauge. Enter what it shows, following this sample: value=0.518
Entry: value=0.75
